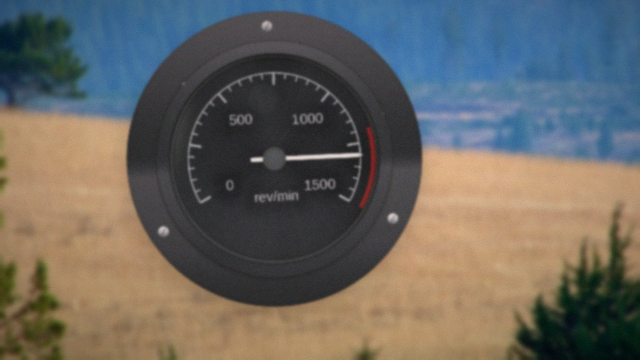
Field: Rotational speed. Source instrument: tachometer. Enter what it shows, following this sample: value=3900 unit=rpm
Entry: value=1300 unit=rpm
